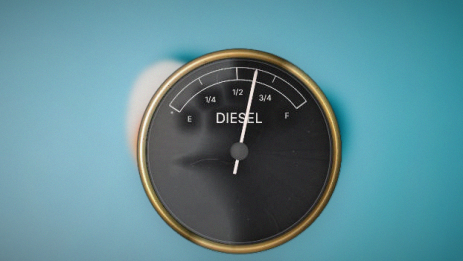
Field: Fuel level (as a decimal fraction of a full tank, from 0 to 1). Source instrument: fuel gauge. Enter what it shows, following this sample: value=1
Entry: value=0.625
